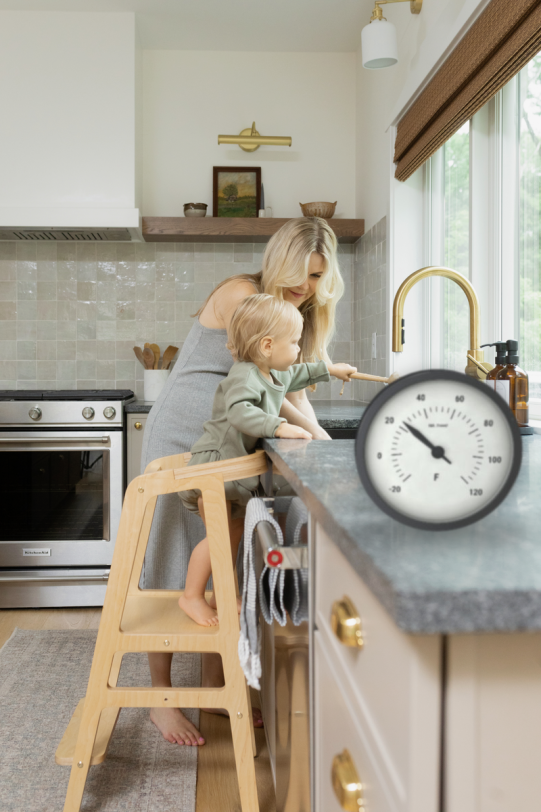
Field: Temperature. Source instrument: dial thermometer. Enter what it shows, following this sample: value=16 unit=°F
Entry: value=24 unit=°F
